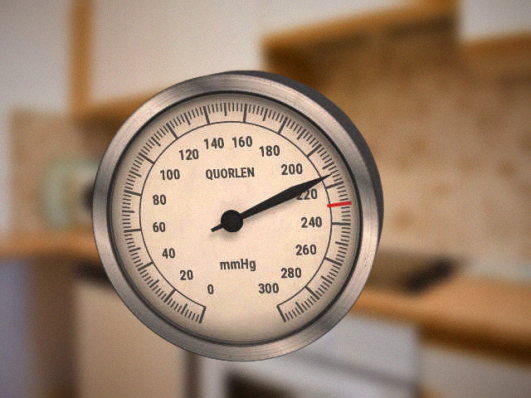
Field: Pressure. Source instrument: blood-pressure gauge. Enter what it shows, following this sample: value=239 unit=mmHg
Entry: value=214 unit=mmHg
